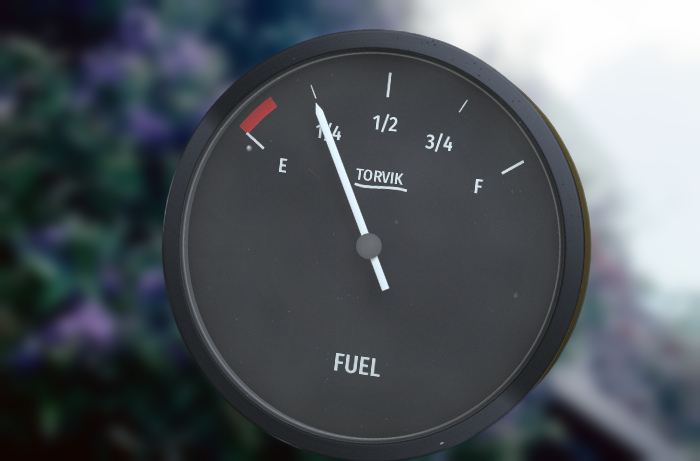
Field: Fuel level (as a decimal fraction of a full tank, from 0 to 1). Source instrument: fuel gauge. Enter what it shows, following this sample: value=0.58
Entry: value=0.25
